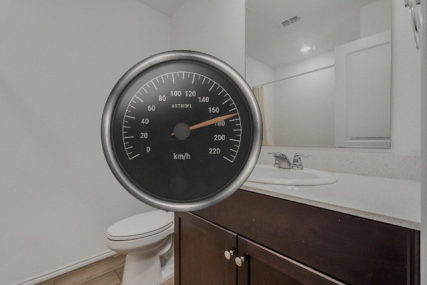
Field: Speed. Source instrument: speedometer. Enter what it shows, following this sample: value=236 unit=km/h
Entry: value=175 unit=km/h
